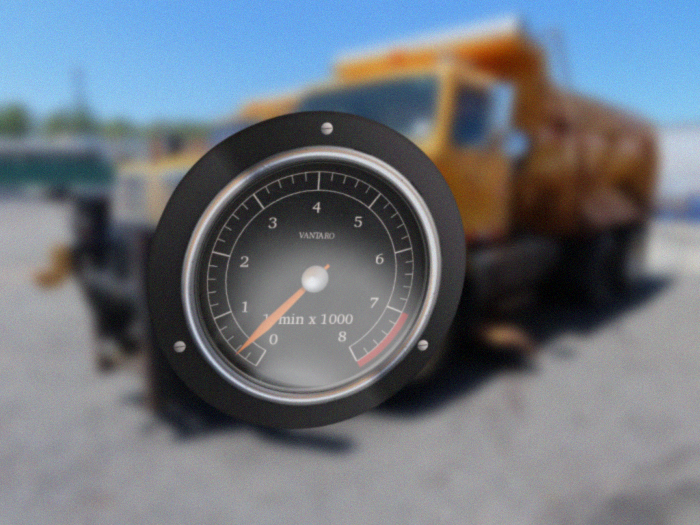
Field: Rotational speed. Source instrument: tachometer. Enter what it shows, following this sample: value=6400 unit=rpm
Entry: value=400 unit=rpm
